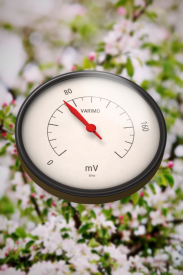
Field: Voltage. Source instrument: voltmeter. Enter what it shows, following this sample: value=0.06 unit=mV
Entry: value=70 unit=mV
